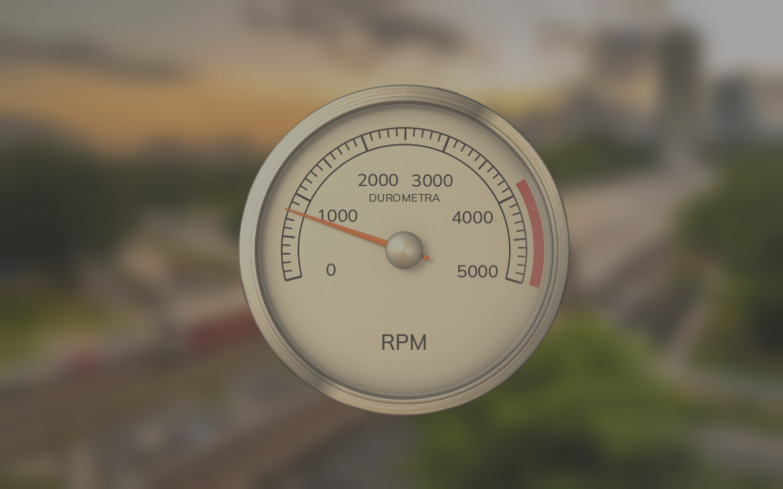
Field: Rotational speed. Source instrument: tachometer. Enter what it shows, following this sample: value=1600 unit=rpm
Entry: value=800 unit=rpm
